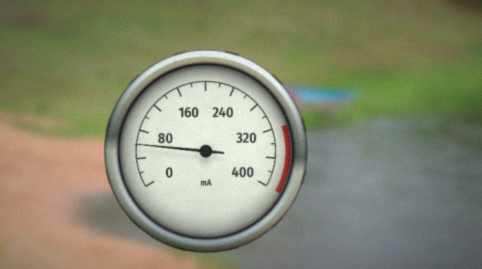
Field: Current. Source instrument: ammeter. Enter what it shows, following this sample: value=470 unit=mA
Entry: value=60 unit=mA
